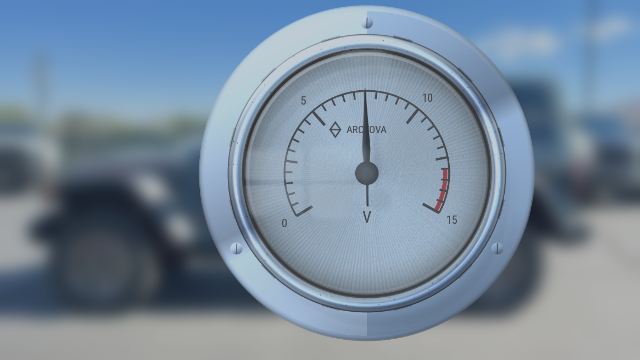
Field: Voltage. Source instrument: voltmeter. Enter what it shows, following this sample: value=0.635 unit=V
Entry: value=7.5 unit=V
